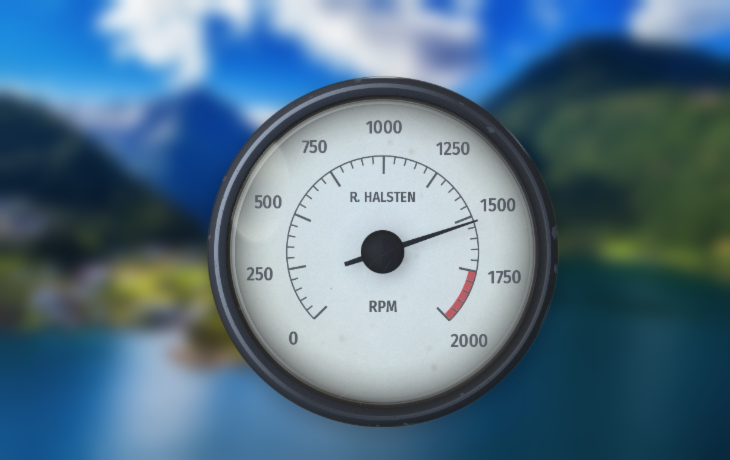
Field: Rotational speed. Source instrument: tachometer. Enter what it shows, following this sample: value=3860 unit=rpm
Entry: value=1525 unit=rpm
